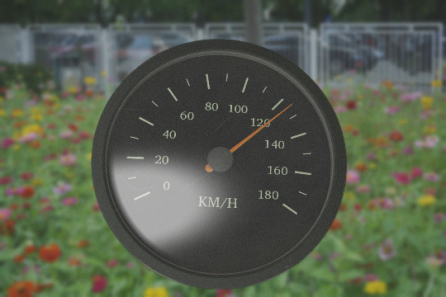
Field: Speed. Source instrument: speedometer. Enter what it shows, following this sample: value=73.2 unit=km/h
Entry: value=125 unit=km/h
